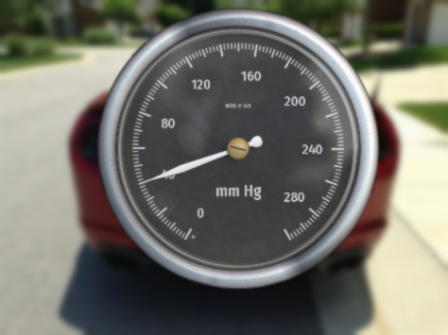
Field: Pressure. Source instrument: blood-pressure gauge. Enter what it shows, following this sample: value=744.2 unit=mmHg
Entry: value=40 unit=mmHg
